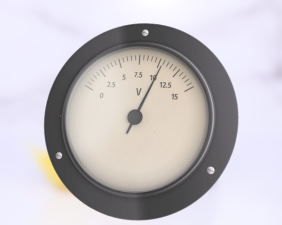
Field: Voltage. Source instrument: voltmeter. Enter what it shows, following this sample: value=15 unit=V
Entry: value=10.5 unit=V
